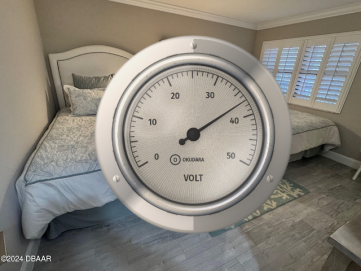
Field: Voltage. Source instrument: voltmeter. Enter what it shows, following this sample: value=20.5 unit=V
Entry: value=37 unit=V
